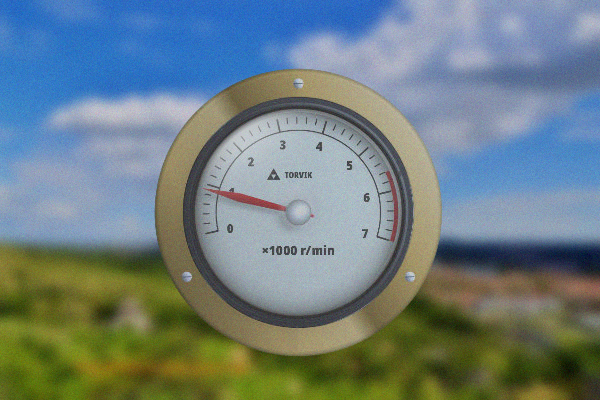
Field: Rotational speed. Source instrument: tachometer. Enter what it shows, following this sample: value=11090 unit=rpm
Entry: value=900 unit=rpm
